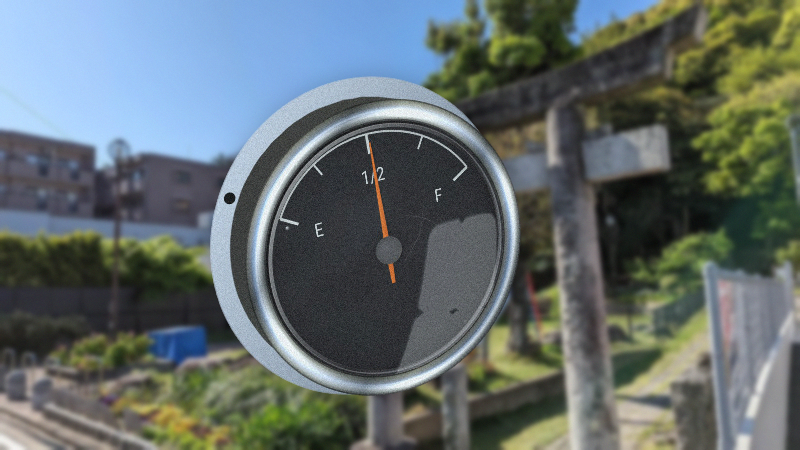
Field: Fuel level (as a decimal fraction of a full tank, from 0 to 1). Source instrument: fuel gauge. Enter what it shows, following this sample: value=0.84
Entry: value=0.5
